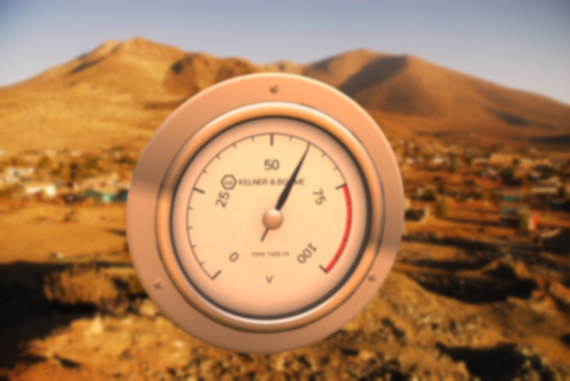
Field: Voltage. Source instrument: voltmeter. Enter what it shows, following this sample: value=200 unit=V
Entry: value=60 unit=V
